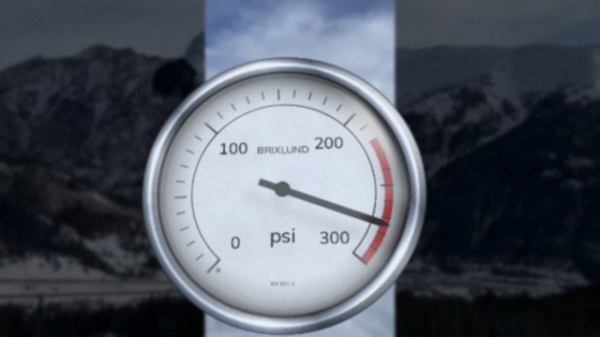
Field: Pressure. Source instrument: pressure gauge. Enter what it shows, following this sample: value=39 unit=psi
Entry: value=275 unit=psi
